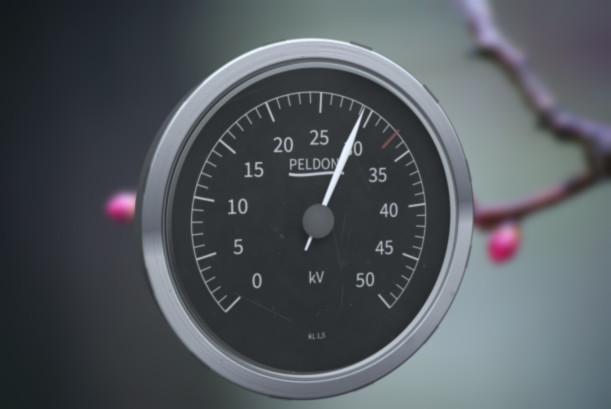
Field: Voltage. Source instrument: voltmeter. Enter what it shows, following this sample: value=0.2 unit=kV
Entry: value=29 unit=kV
